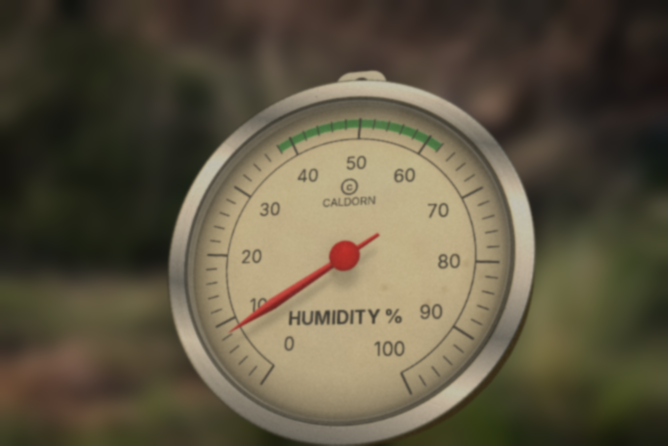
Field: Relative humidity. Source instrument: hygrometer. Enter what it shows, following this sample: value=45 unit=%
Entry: value=8 unit=%
